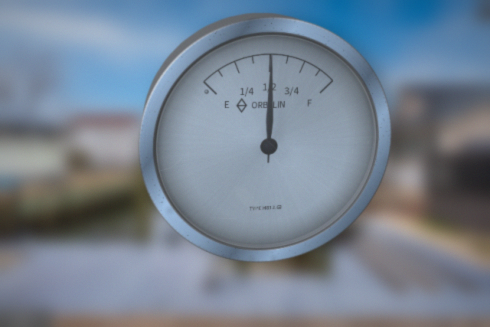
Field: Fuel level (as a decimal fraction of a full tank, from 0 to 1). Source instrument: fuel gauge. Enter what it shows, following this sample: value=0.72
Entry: value=0.5
